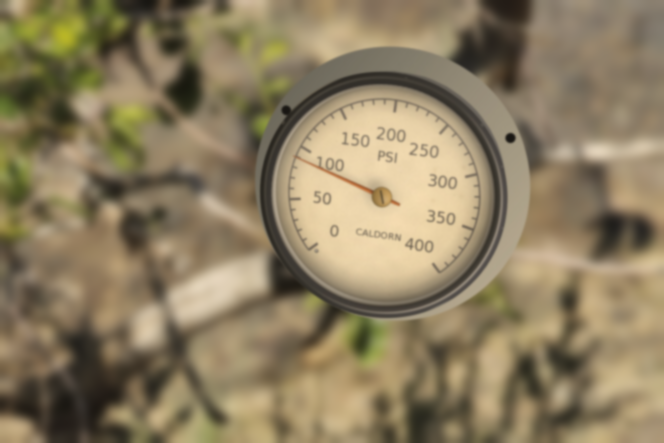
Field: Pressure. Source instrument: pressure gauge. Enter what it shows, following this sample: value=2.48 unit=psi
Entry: value=90 unit=psi
